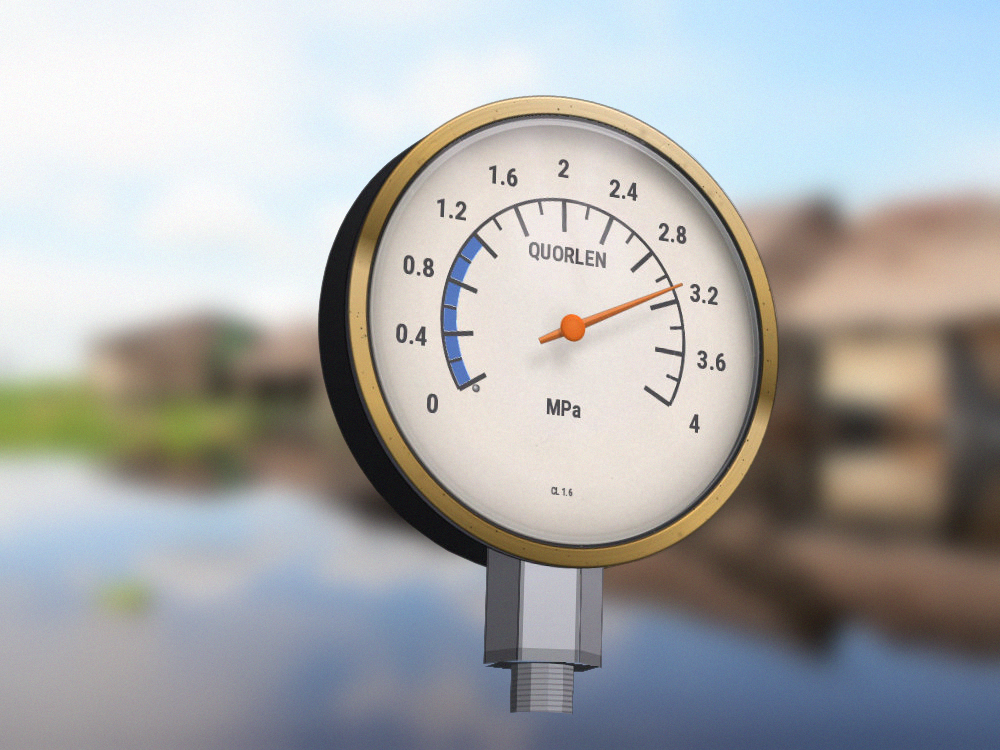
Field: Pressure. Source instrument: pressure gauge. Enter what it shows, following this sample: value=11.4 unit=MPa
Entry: value=3.1 unit=MPa
